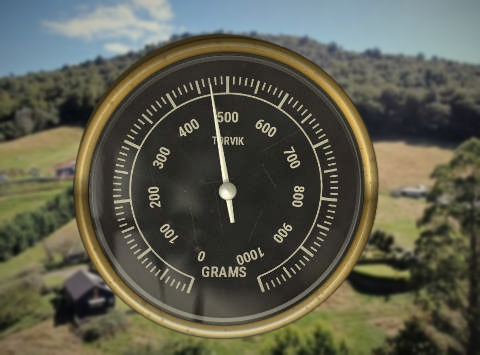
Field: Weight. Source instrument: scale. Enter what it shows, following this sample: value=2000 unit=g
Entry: value=470 unit=g
